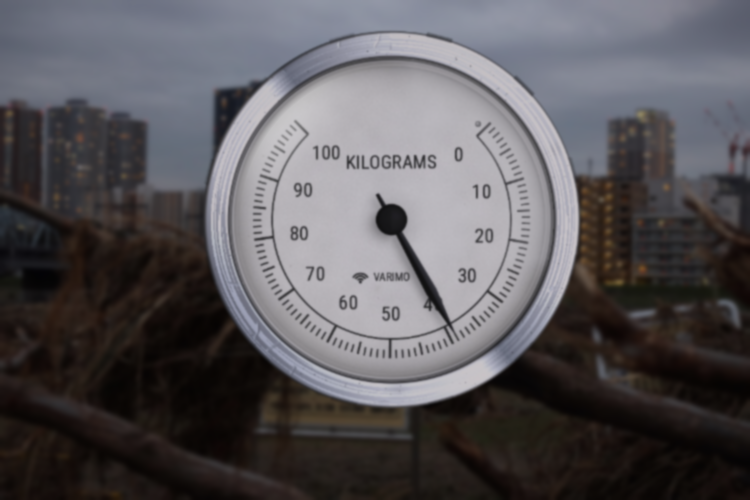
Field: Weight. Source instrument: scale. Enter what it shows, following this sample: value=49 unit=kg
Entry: value=39 unit=kg
